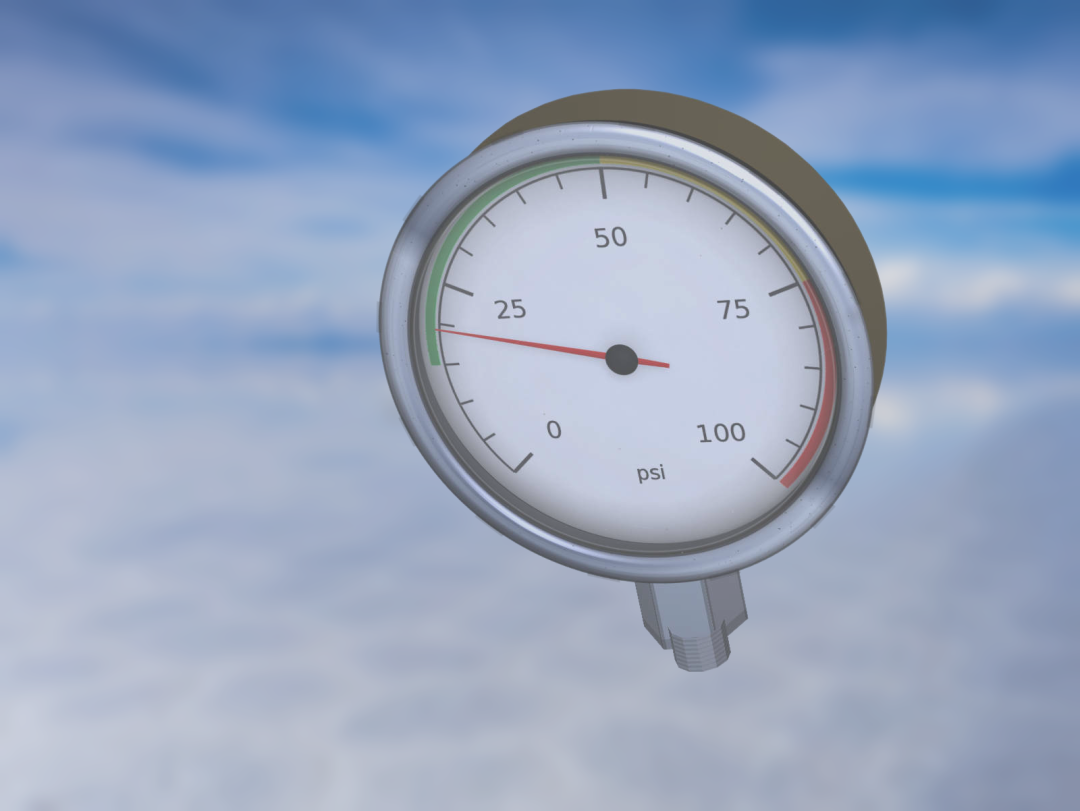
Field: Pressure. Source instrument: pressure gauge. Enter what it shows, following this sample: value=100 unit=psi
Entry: value=20 unit=psi
